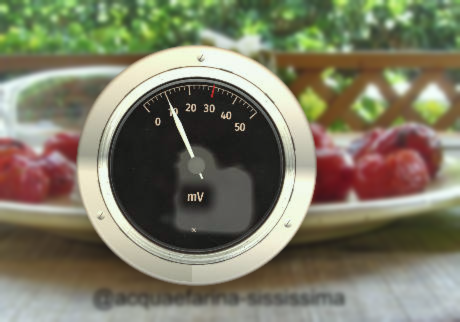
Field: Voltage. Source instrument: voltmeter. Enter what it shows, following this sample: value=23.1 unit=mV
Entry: value=10 unit=mV
